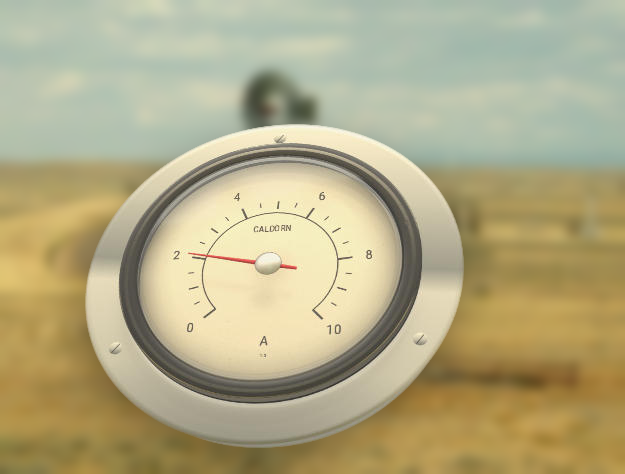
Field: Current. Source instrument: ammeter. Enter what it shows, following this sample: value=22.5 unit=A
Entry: value=2 unit=A
